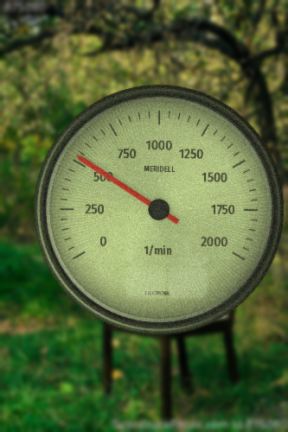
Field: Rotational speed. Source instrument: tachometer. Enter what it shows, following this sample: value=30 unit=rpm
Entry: value=525 unit=rpm
